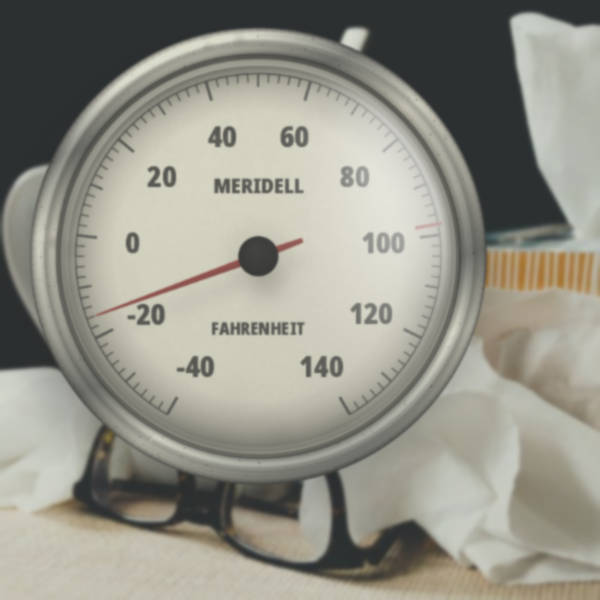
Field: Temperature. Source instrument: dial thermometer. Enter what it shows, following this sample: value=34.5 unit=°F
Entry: value=-16 unit=°F
